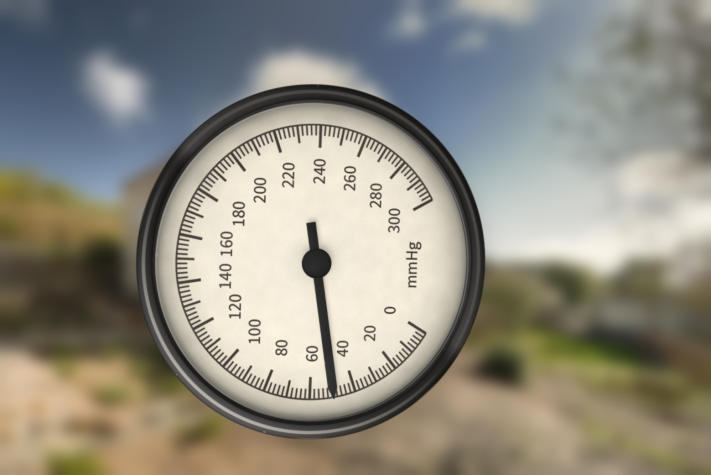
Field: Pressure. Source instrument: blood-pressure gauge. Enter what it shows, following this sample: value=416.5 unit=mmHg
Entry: value=50 unit=mmHg
